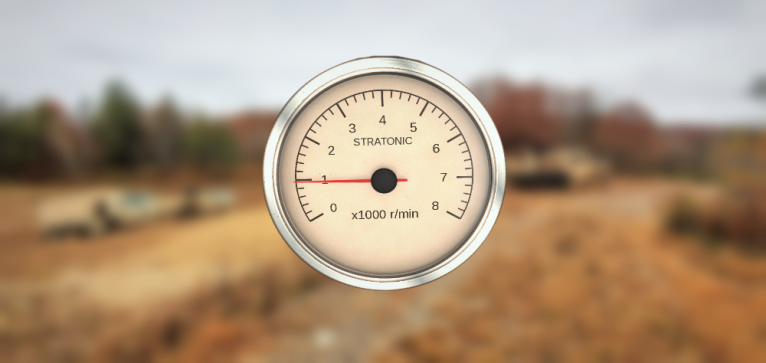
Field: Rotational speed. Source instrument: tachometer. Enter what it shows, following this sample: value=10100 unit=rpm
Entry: value=1000 unit=rpm
